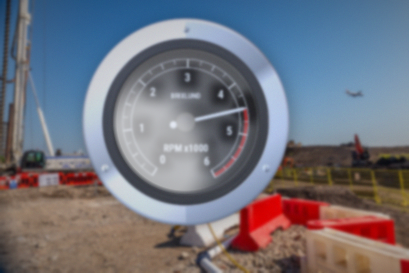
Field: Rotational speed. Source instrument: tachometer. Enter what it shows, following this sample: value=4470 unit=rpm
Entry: value=4500 unit=rpm
